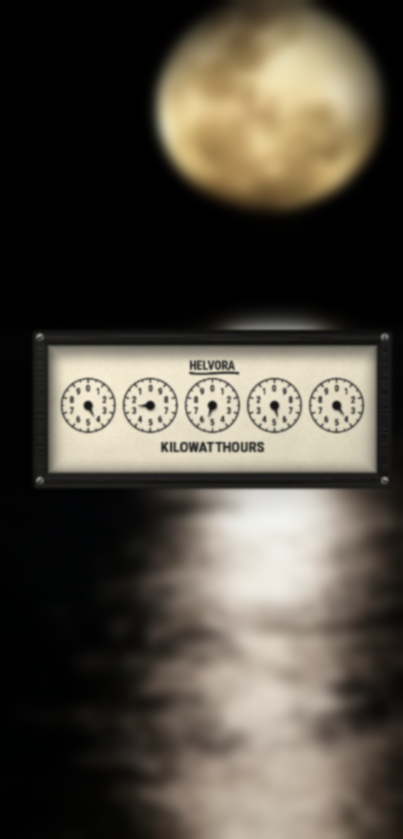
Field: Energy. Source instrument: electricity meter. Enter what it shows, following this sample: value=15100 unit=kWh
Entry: value=42554 unit=kWh
